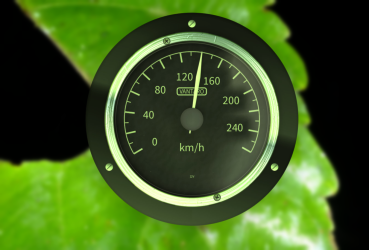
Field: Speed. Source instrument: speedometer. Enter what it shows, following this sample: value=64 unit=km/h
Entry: value=140 unit=km/h
